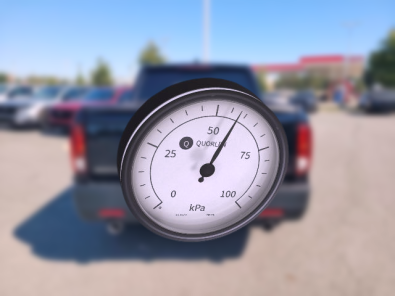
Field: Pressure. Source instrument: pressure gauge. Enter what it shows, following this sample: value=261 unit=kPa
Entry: value=57.5 unit=kPa
